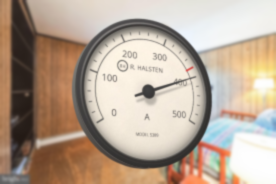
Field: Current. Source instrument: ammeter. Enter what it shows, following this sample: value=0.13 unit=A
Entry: value=400 unit=A
